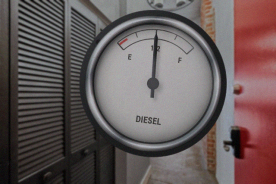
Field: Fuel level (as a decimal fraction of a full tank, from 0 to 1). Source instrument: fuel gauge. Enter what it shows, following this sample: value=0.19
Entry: value=0.5
